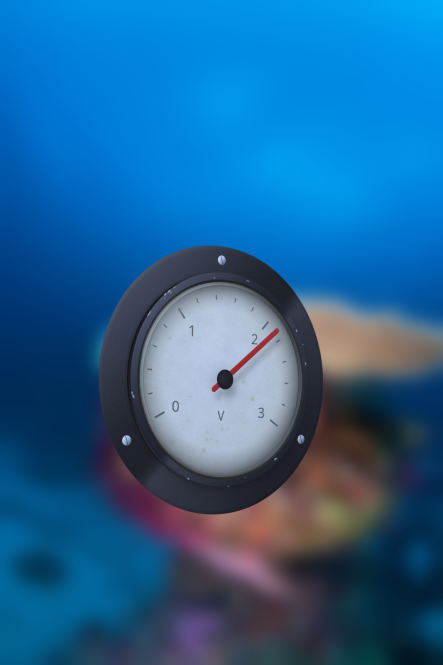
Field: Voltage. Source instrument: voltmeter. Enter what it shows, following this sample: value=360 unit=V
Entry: value=2.1 unit=V
